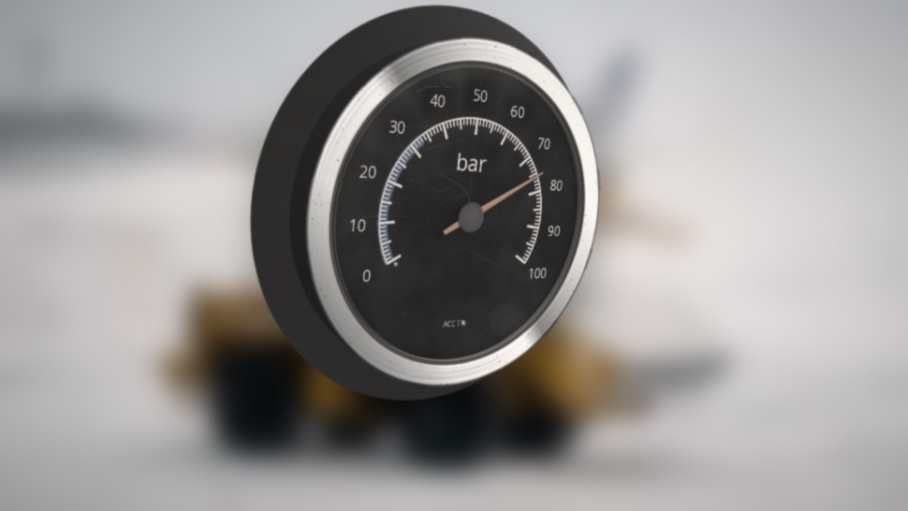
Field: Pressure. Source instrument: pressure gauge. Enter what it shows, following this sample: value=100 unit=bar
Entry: value=75 unit=bar
